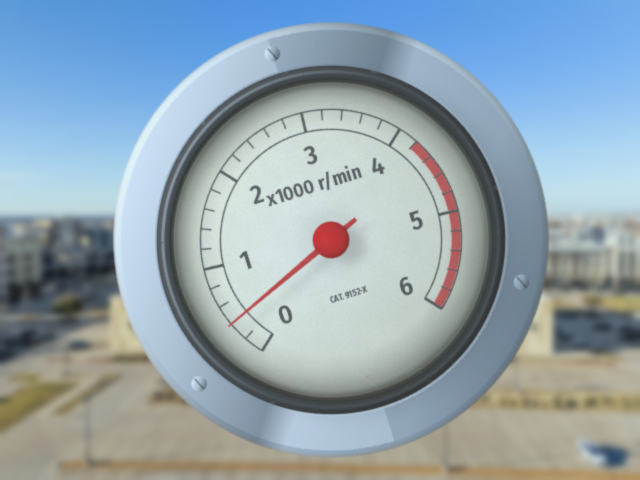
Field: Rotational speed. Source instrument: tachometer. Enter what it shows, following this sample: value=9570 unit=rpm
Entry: value=400 unit=rpm
